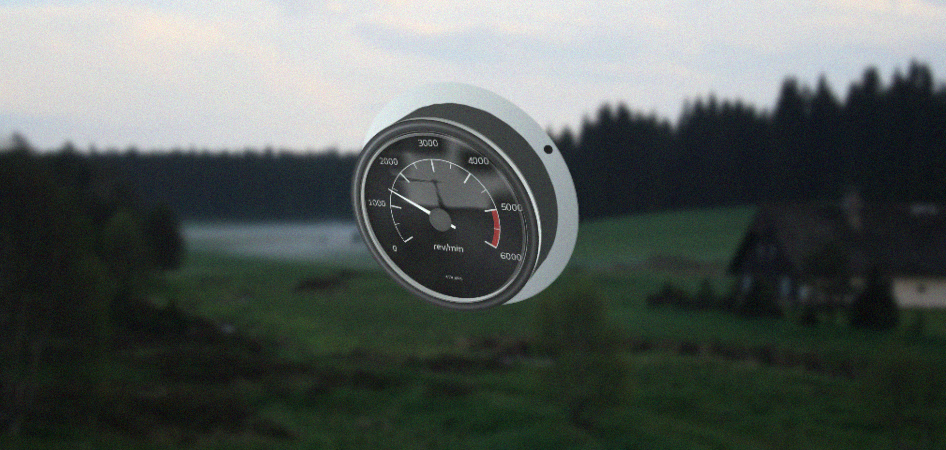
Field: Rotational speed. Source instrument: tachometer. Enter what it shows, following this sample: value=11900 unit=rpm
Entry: value=1500 unit=rpm
